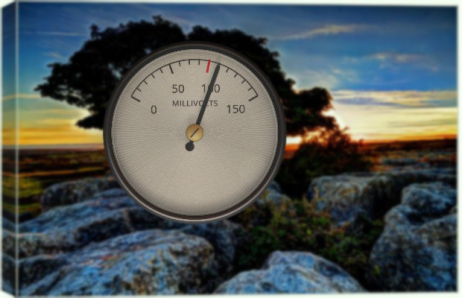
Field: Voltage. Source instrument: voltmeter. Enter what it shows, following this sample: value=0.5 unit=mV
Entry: value=100 unit=mV
